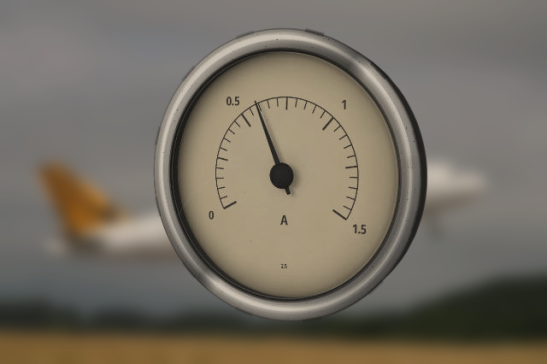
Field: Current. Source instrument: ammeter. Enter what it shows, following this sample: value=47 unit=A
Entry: value=0.6 unit=A
